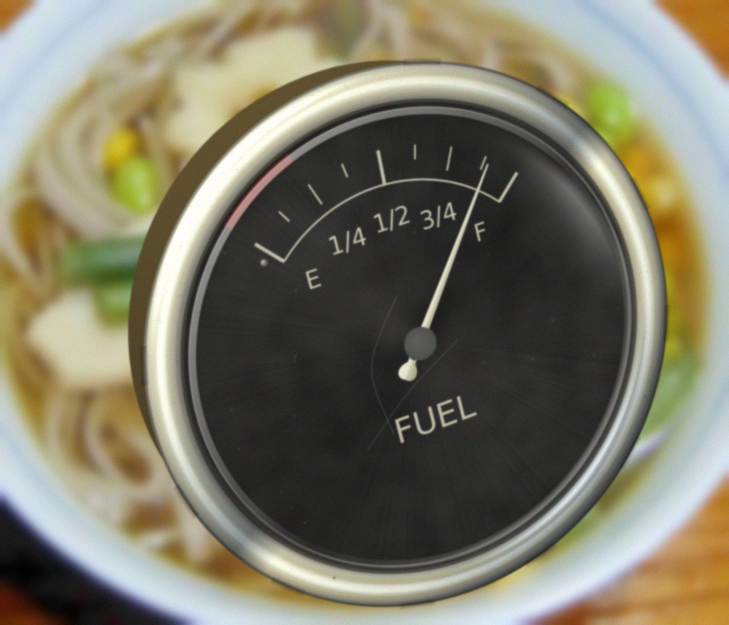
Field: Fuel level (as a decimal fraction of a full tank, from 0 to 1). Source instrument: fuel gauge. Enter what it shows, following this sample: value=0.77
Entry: value=0.875
